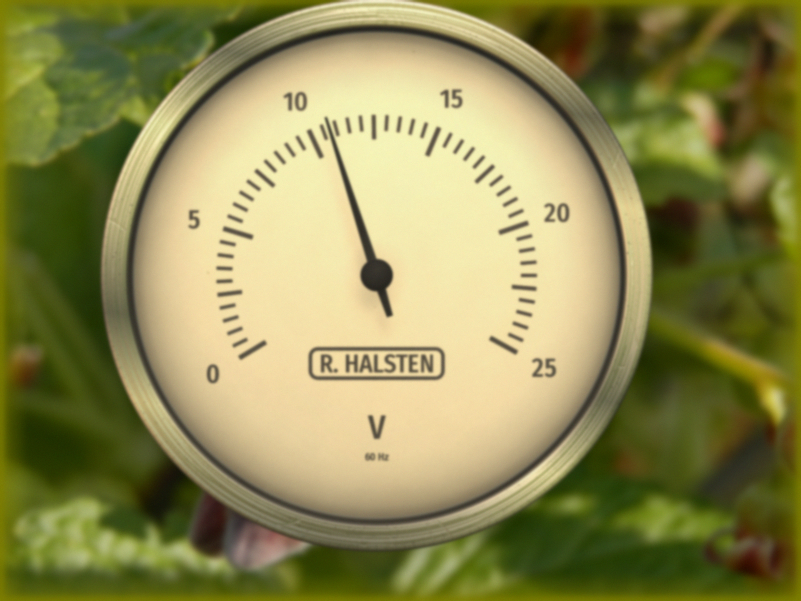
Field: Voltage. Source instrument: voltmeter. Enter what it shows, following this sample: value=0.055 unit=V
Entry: value=10.75 unit=V
